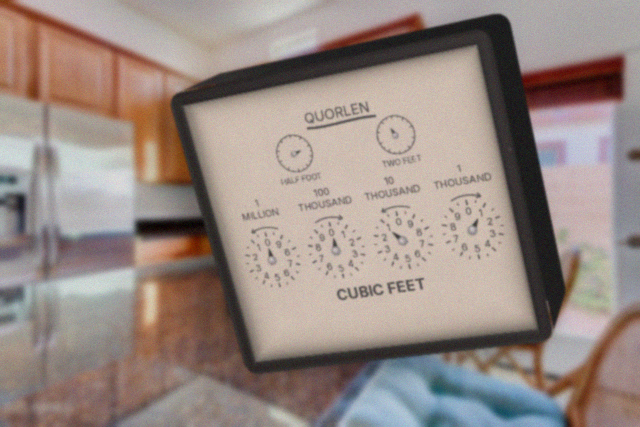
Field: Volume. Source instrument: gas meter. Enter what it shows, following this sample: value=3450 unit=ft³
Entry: value=1100 unit=ft³
